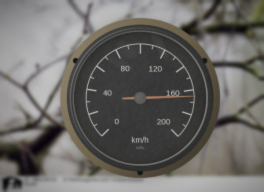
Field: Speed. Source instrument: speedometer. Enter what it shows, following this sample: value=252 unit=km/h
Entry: value=165 unit=km/h
